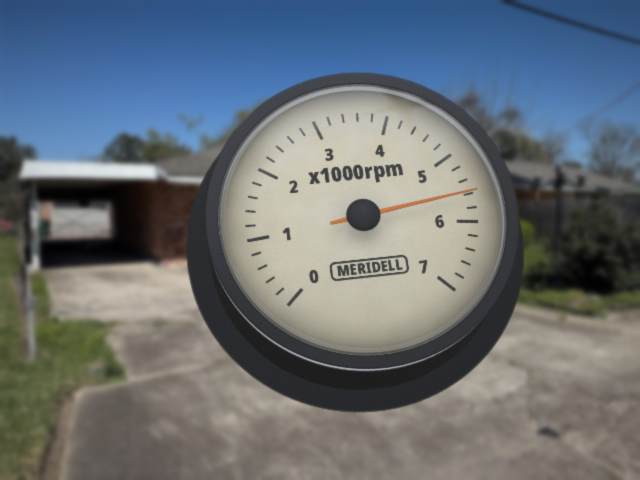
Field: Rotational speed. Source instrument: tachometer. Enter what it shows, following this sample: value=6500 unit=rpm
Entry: value=5600 unit=rpm
